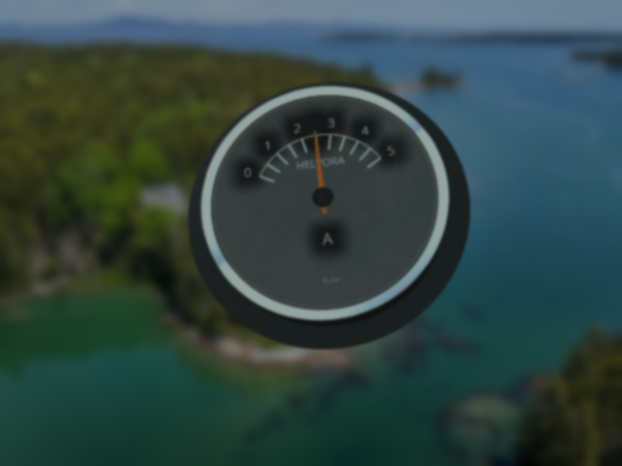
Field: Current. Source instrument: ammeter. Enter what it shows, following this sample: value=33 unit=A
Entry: value=2.5 unit=A
